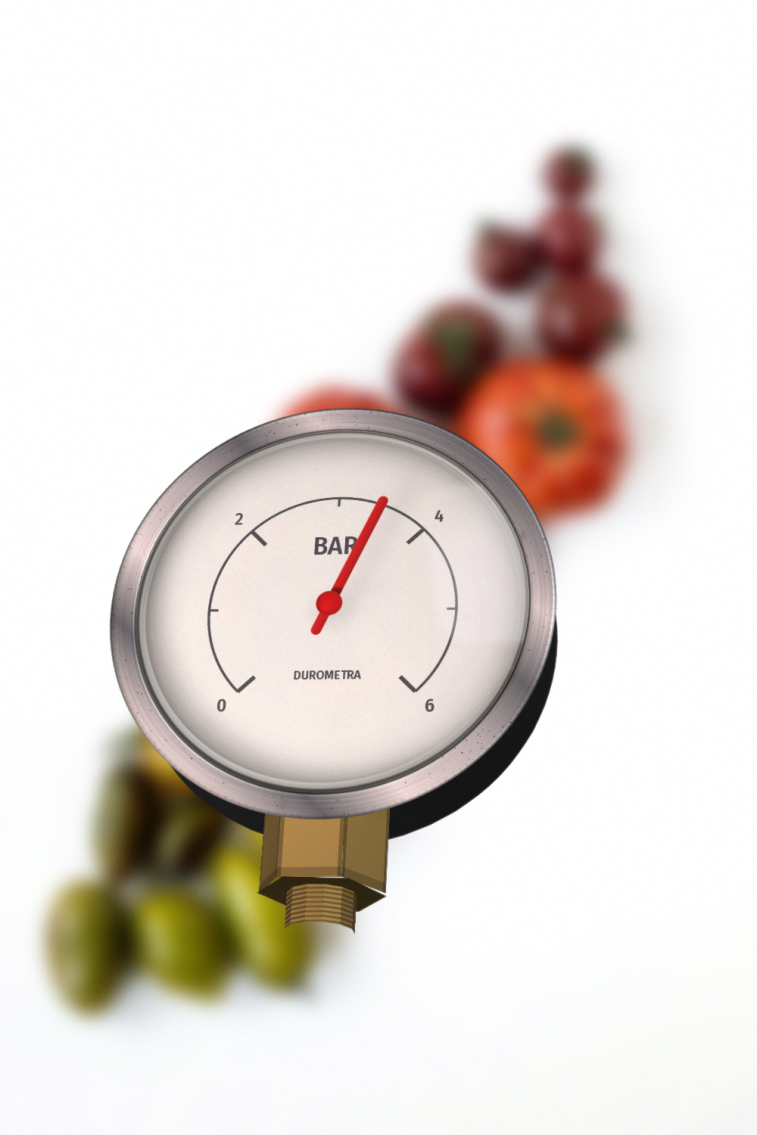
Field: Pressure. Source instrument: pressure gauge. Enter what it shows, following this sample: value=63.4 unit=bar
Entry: value=3.5 unit=bar
